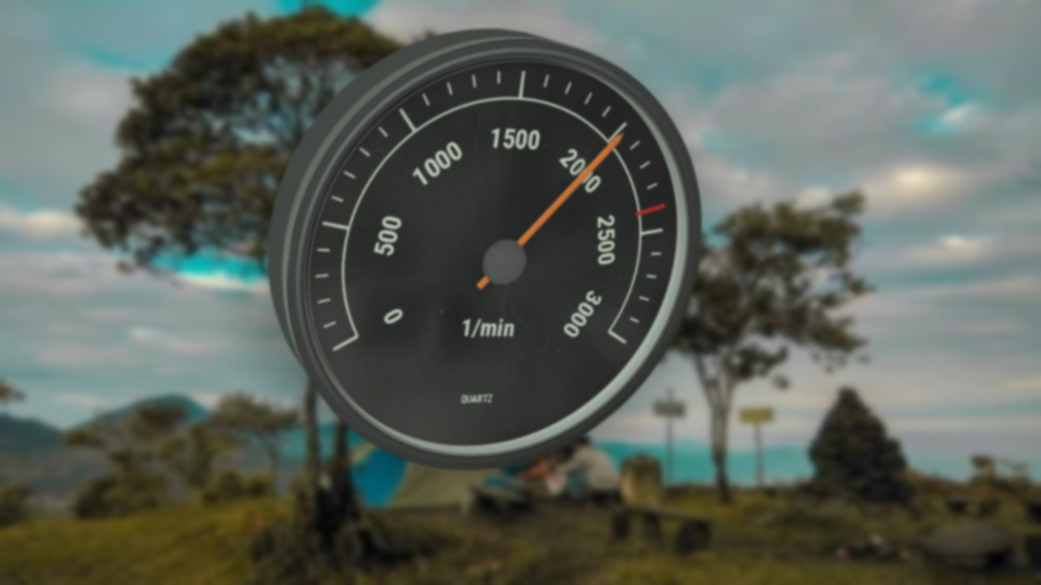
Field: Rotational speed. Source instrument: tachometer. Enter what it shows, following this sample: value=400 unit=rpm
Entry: value=2000 unit=rpm
